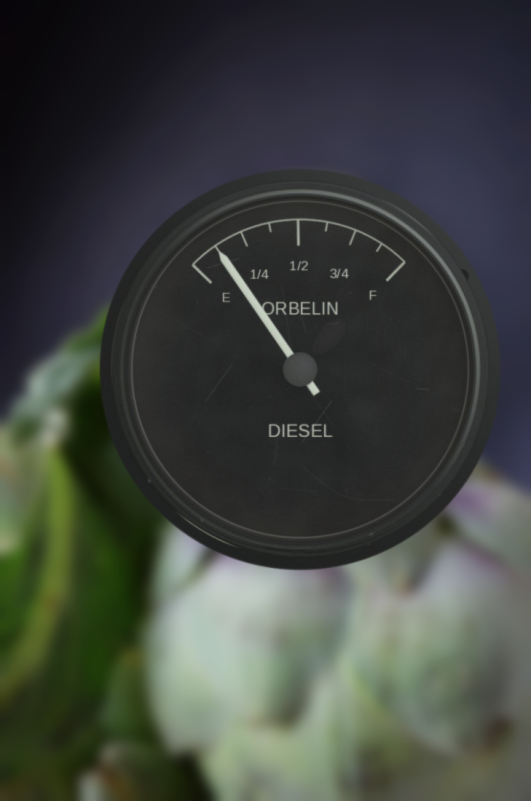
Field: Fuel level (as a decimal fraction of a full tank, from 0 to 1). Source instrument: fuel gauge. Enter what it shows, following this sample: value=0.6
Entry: value=0.125
